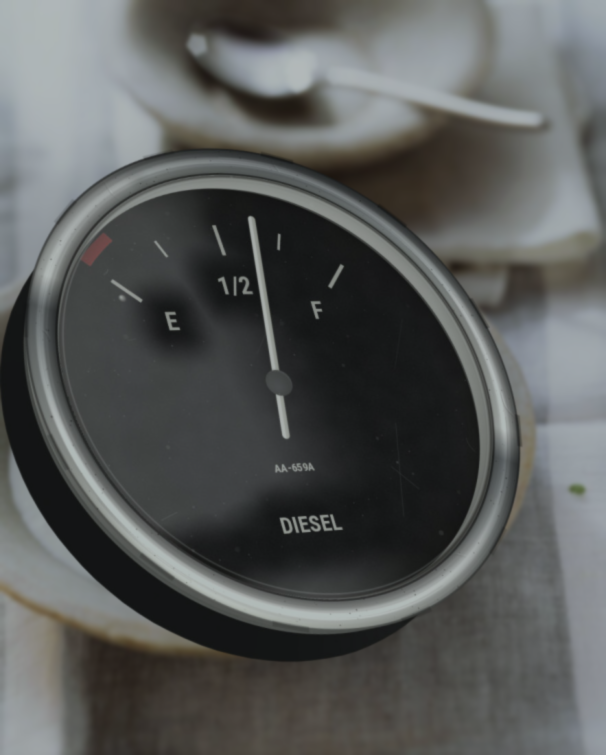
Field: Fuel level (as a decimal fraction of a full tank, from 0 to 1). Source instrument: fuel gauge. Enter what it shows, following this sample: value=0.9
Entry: value=0.625
